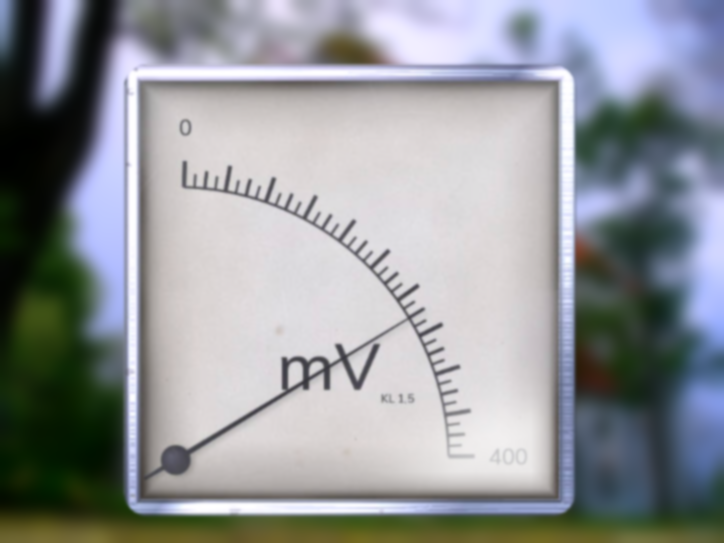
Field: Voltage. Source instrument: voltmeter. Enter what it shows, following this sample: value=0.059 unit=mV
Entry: value=260 unit=mV
